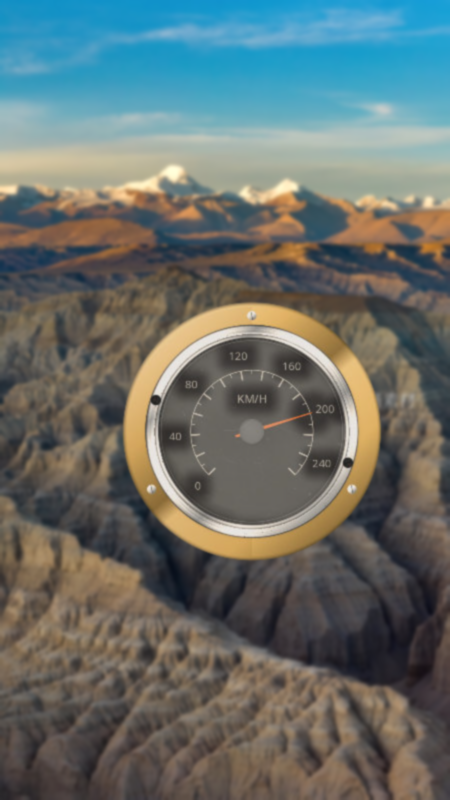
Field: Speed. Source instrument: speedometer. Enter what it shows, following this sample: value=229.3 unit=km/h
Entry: value=200 unit=km/h
